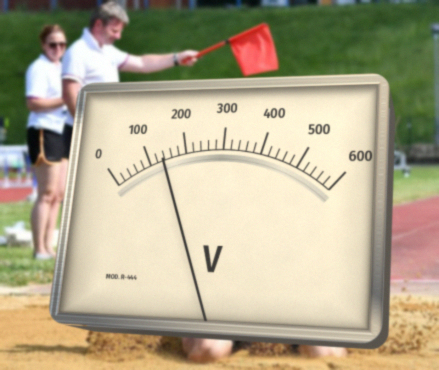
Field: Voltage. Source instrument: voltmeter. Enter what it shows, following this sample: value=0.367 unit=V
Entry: value=140 unit=V
